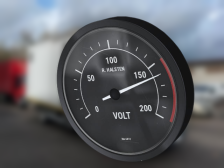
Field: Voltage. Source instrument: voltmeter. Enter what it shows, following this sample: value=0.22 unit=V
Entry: value=160 unit=V
